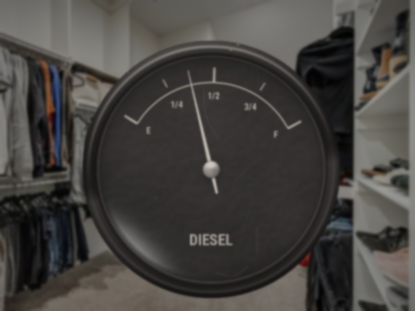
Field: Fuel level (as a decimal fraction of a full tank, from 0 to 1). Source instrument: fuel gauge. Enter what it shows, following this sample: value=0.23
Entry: value=0.375
